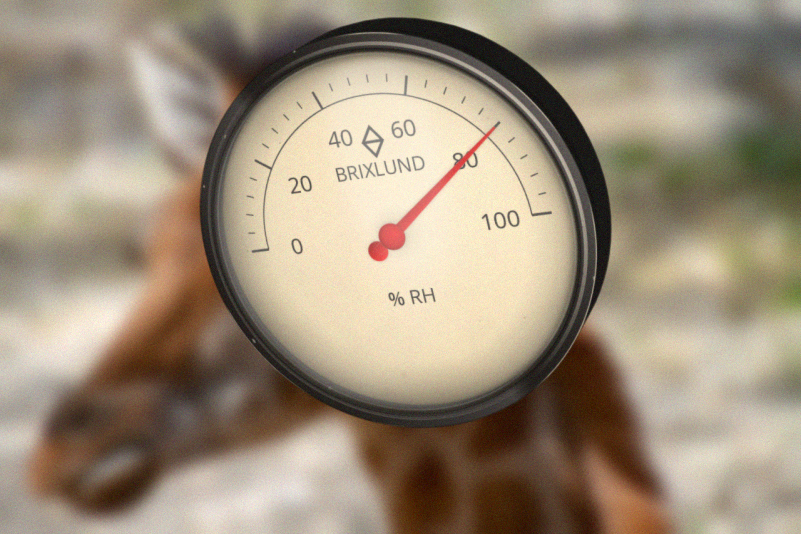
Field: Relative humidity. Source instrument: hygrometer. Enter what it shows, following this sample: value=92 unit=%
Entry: value=80 unit=%
